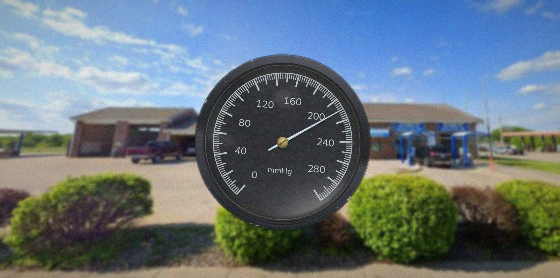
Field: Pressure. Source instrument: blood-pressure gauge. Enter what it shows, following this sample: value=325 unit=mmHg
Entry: value=210 unit=mmHg
